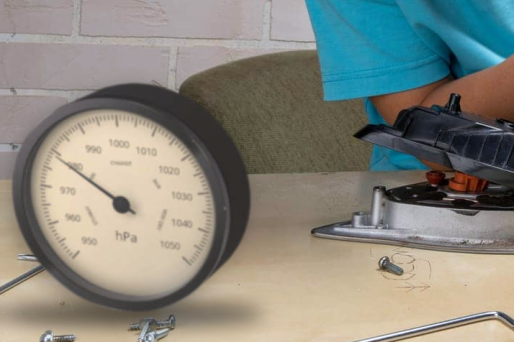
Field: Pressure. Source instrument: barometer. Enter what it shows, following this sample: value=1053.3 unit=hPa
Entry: value=980 unit=hPa
